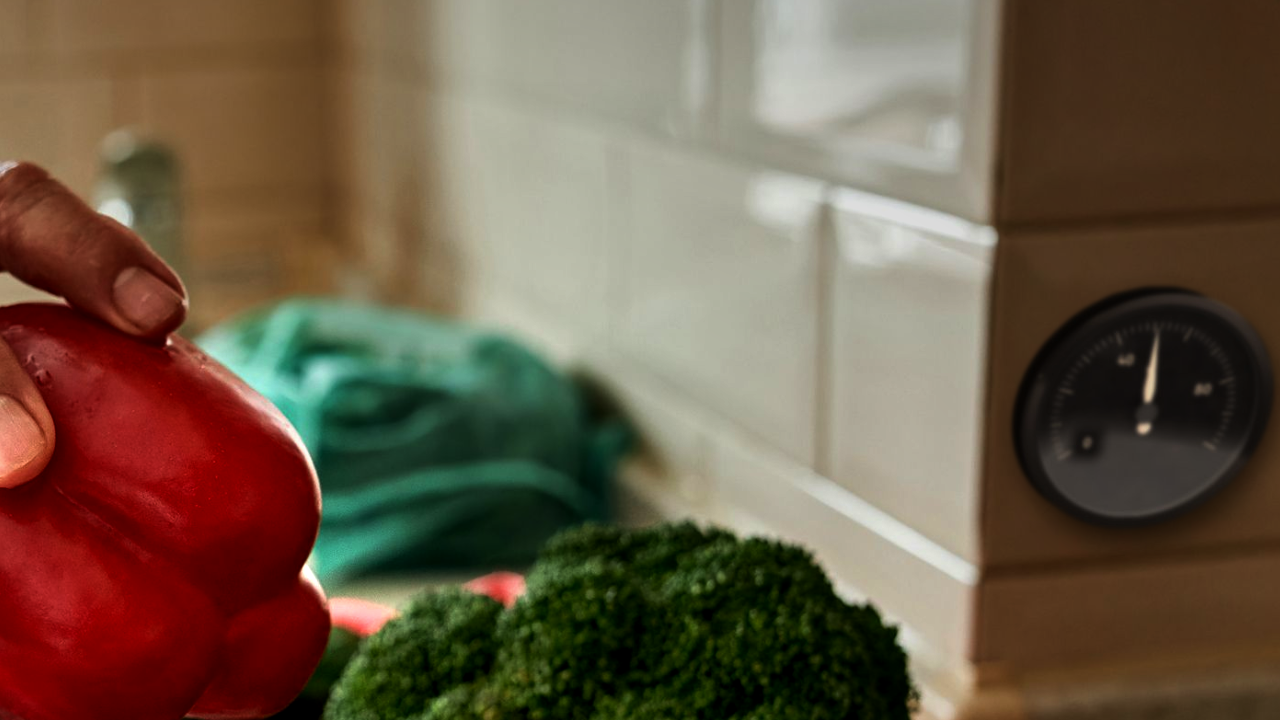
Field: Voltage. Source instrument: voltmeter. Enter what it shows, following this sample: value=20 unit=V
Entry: value=50 unit=V
